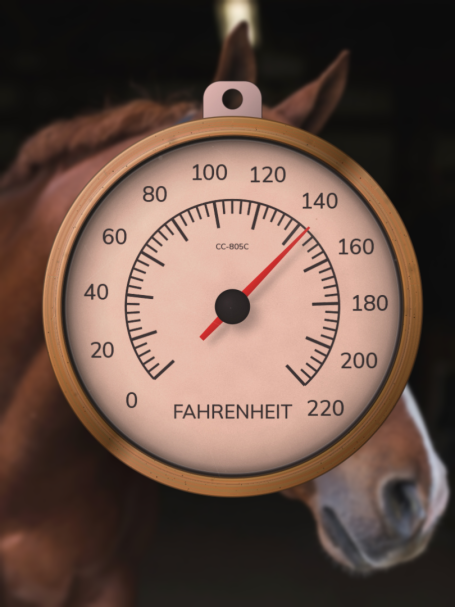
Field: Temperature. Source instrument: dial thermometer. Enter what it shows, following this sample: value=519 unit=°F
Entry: value=144 unit=°F
